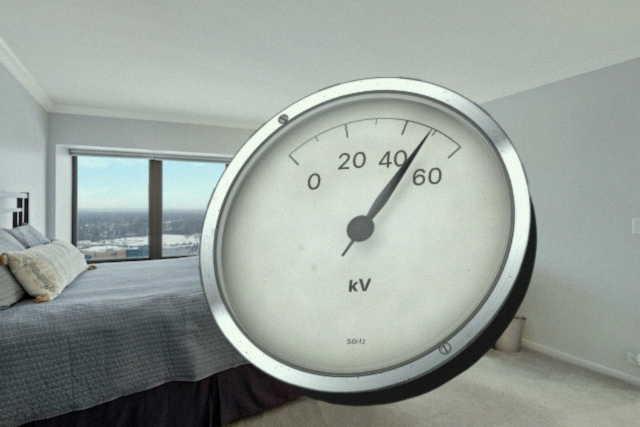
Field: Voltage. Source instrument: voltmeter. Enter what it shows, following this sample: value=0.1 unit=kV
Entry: value=50 unit=kV
